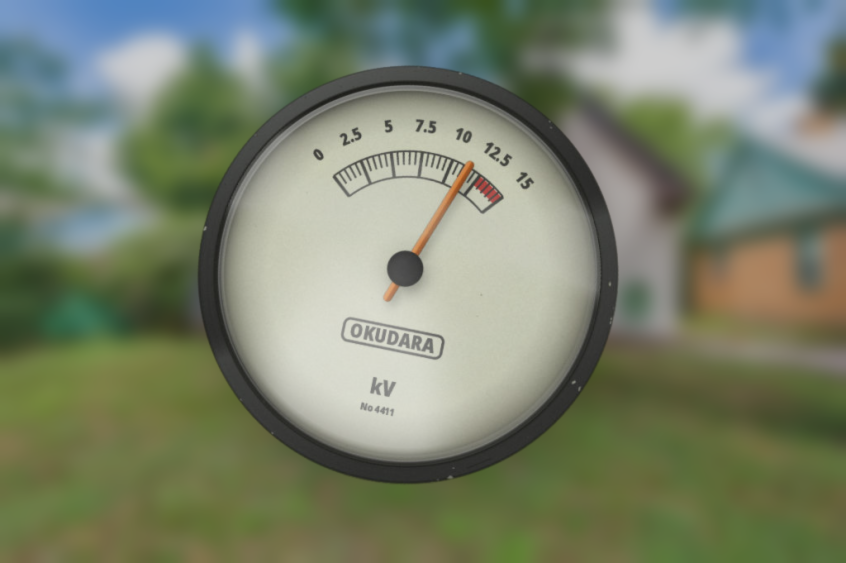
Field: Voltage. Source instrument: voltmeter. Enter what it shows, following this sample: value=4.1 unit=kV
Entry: value=11.5 unit=kV
